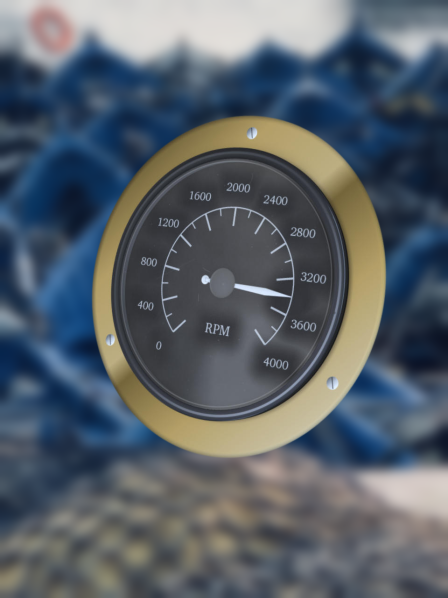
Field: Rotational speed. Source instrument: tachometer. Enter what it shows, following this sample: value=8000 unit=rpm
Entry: value=3400 unit=rpm
